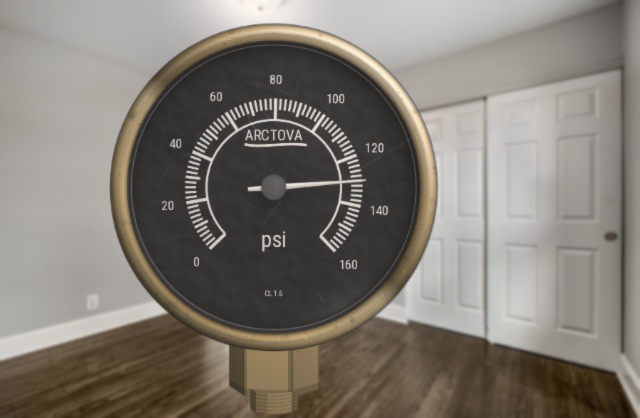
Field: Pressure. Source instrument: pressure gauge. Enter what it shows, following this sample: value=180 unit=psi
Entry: value=130 unit=psi
